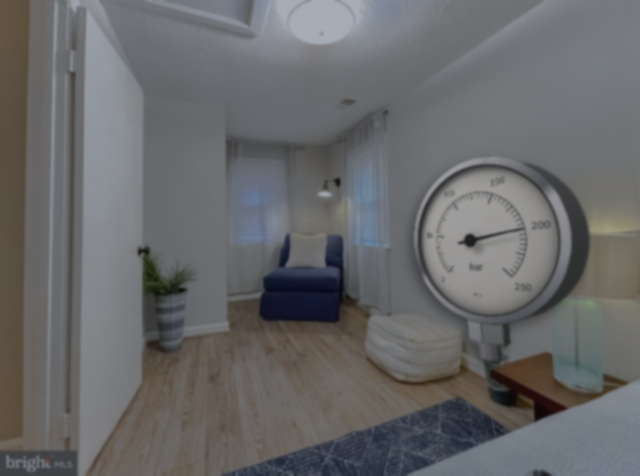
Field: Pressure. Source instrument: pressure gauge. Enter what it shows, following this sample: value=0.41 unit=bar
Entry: value=200 unit=bar
